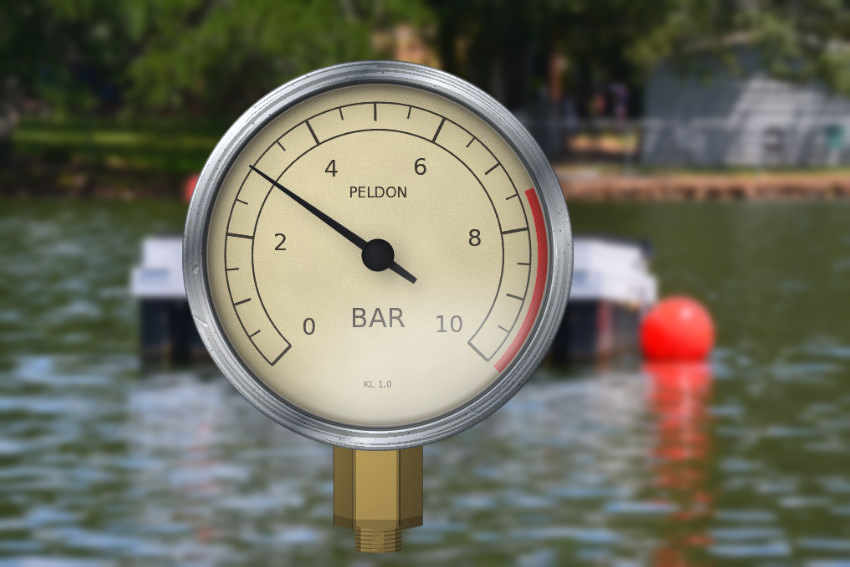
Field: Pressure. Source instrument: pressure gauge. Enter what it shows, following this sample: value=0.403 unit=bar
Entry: value=3 unit=bar
